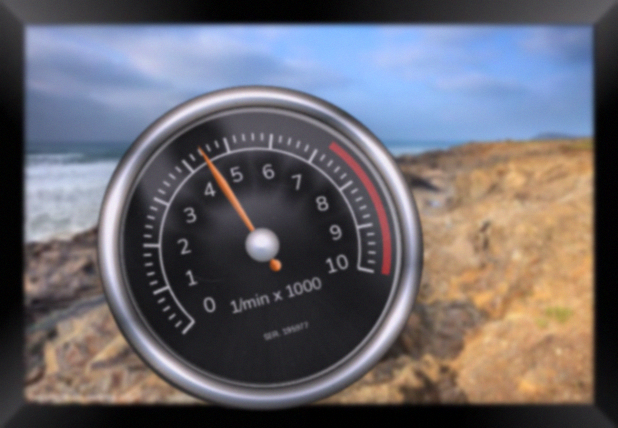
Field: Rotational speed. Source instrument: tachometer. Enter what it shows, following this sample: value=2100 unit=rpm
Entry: value=4400 unit=rpm
